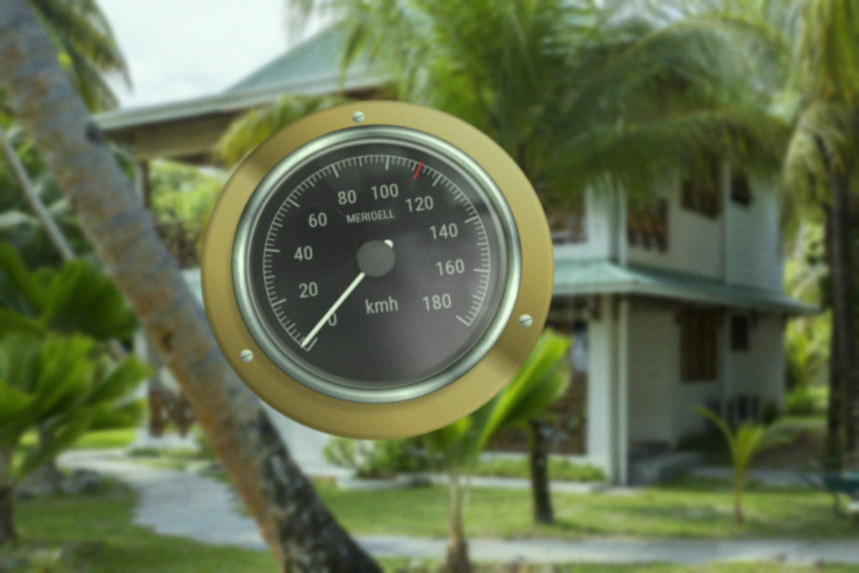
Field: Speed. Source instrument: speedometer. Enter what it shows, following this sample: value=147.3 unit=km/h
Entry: value=2 unit=km/h
